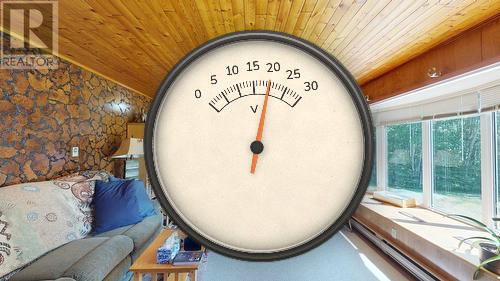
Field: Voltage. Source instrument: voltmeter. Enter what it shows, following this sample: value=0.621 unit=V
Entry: value=20 unit=V
